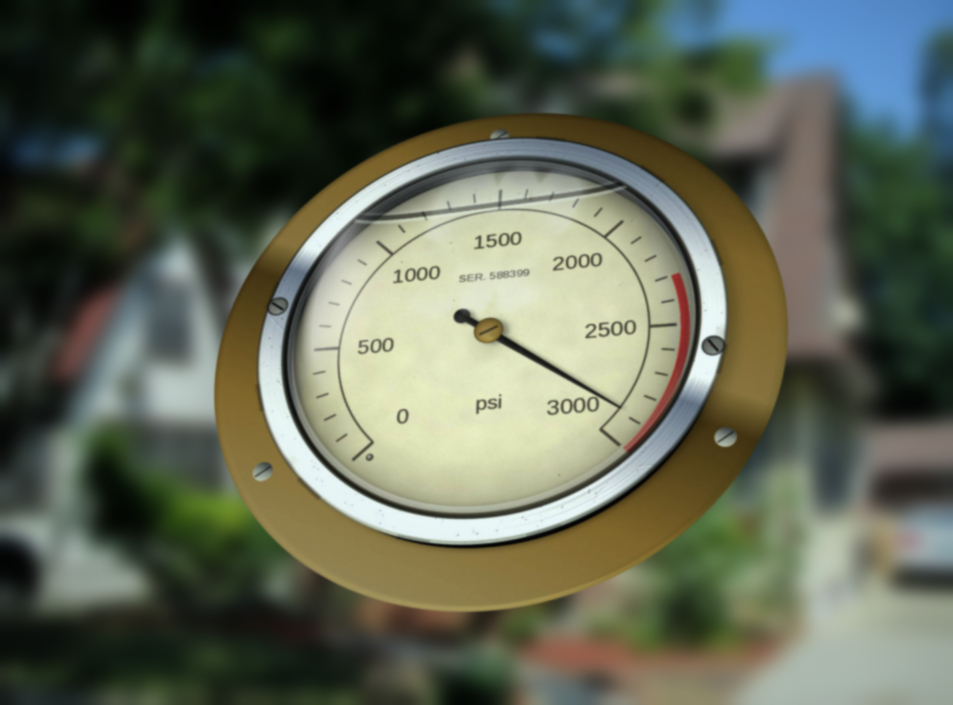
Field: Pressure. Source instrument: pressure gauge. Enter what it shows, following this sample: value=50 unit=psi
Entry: value=2900 unit=psi
